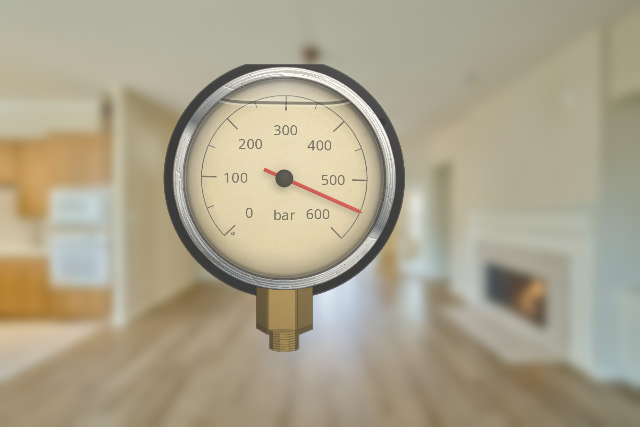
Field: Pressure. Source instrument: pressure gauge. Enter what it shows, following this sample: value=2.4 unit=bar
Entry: value=550 unit=bar
